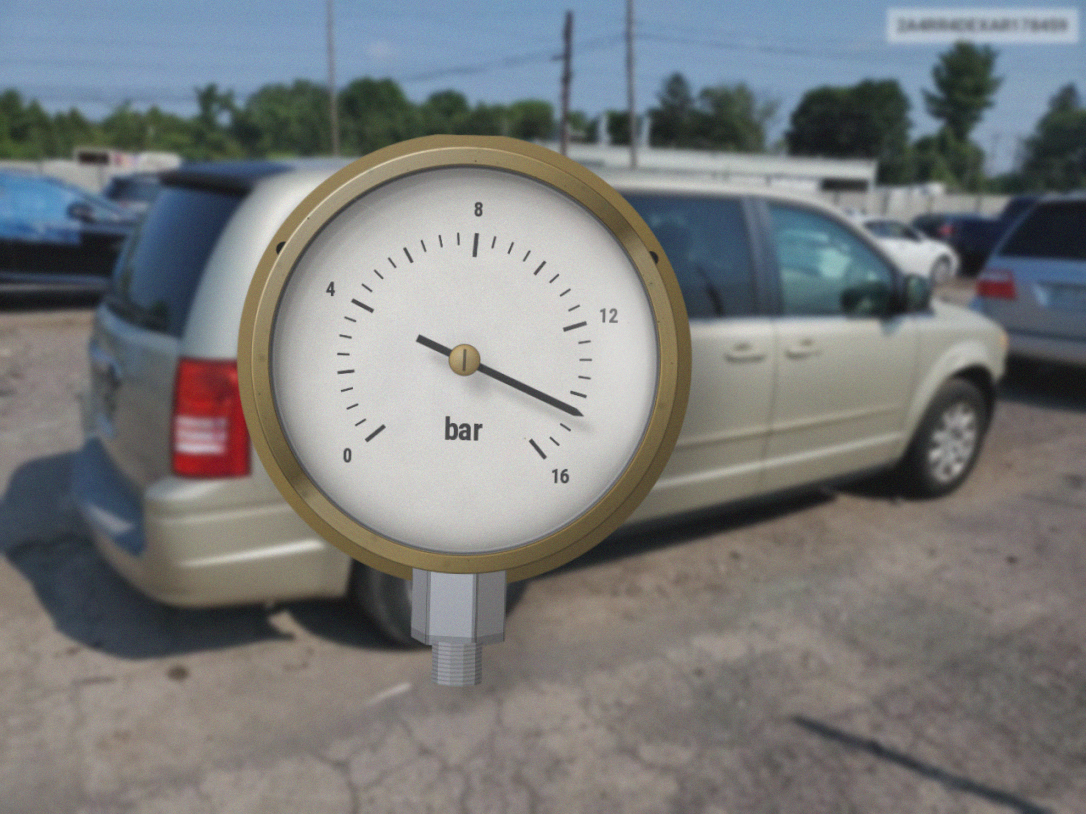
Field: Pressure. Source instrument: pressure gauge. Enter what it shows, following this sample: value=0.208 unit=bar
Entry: value=14.5 unit=bar
